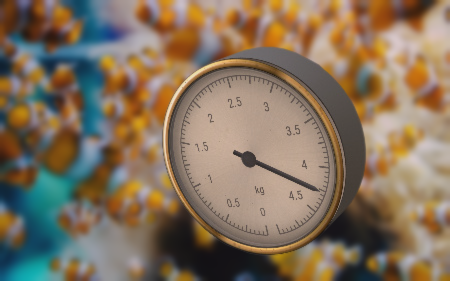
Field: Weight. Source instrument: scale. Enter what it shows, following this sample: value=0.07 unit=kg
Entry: value=4.25 unit=kg
